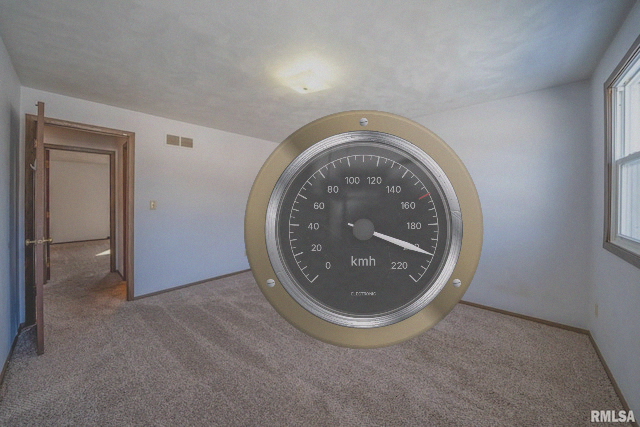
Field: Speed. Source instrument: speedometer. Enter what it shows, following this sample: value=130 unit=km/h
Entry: value=200 unit=km/h
